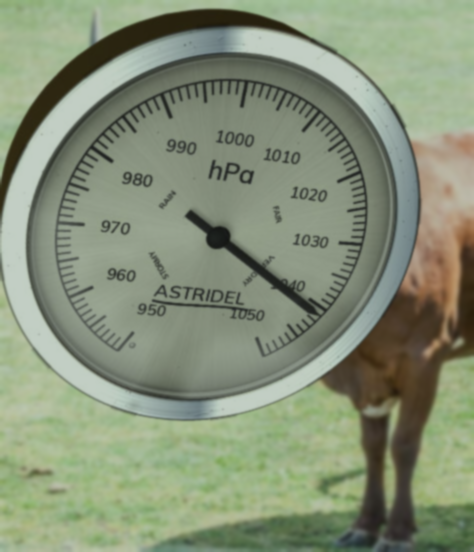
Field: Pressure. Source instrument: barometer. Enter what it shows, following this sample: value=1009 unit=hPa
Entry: value=1041 unit=hPa
